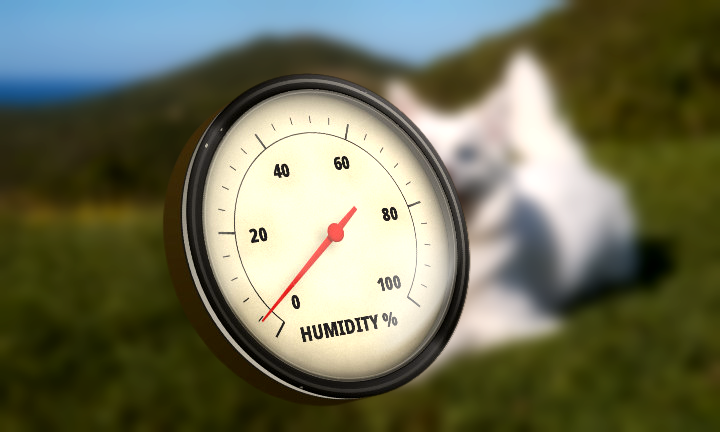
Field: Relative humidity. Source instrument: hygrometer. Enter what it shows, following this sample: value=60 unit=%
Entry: value=4 unit=%
